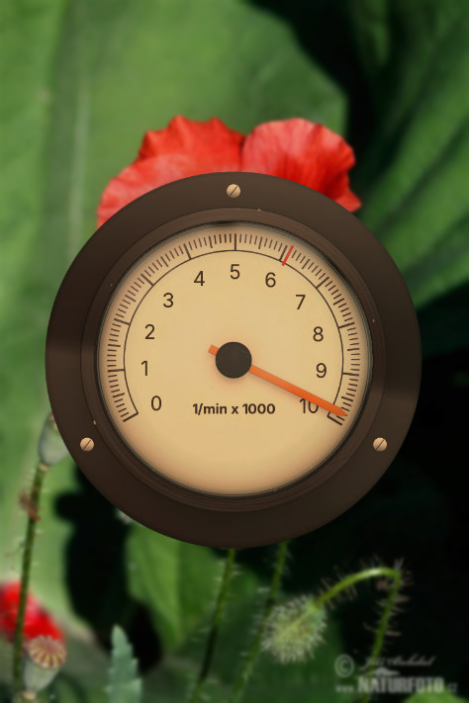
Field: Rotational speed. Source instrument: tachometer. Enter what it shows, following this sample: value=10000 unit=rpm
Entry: value=9800 unit=rpm
